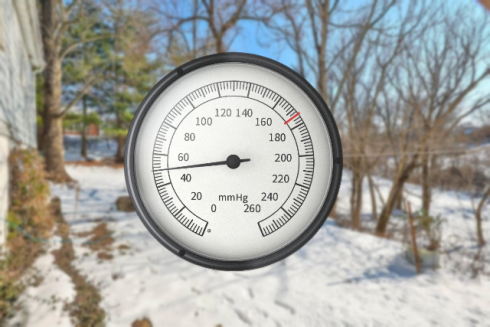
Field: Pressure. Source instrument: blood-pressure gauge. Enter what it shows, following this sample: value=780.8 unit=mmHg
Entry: value=50 unit=mmHg
